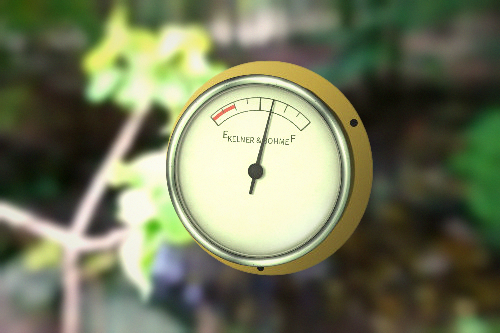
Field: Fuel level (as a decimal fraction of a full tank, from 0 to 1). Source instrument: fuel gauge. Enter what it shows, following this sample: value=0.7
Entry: value=0.625
